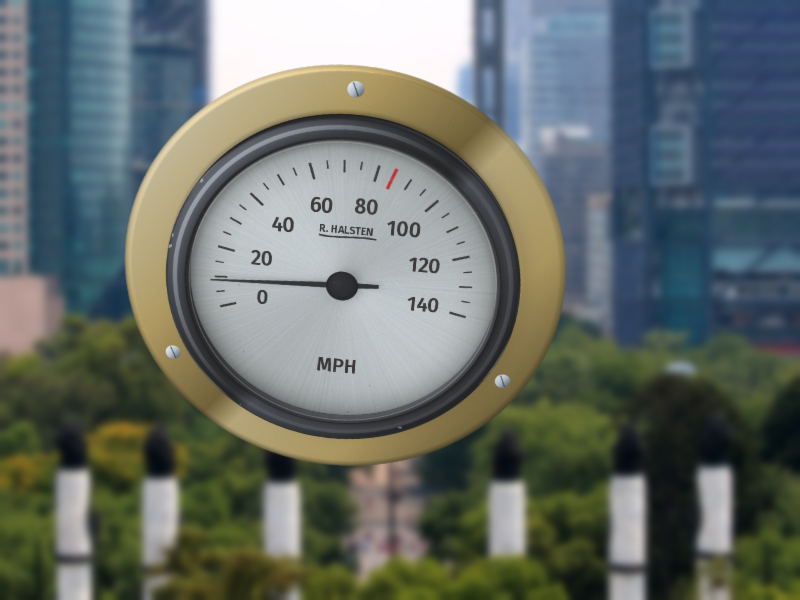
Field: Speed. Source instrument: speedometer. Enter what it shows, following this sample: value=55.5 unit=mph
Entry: value=10 unit=mph
